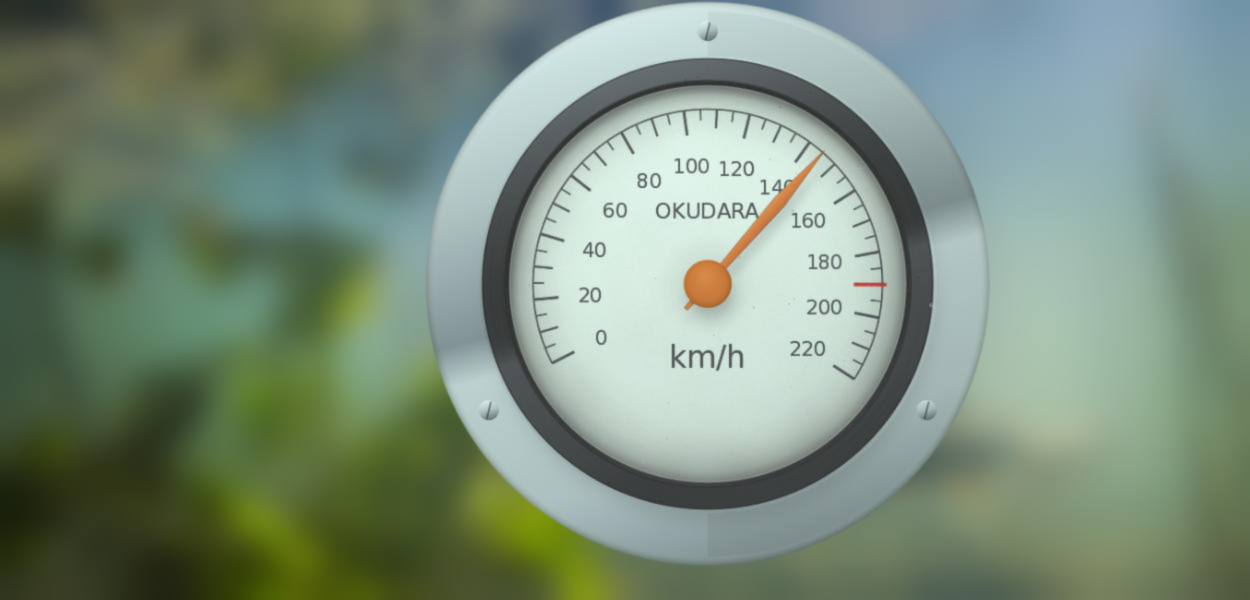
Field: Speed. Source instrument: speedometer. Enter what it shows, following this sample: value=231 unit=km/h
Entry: value=145 unit=km/h
